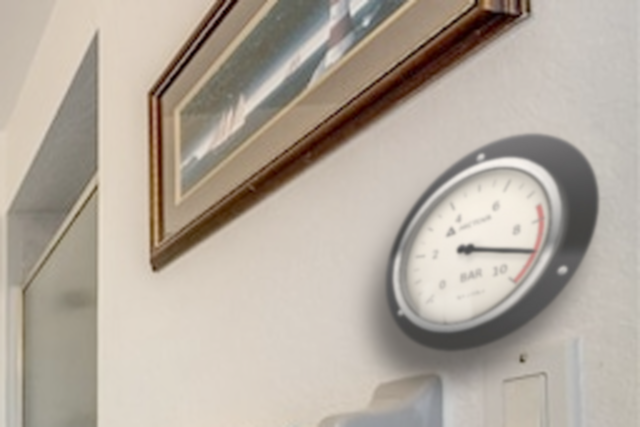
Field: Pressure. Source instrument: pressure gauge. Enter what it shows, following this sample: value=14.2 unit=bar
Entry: value=9 unit=bar
